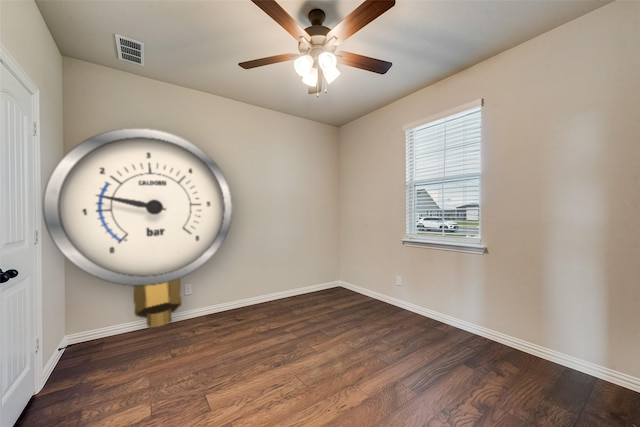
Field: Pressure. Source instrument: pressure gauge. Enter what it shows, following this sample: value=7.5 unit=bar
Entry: value=1.4 unit=bar
